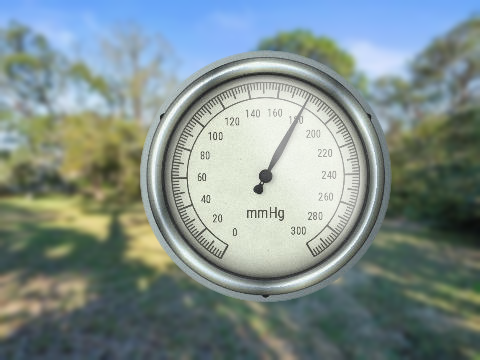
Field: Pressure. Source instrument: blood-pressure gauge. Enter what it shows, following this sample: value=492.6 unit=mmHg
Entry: value=180 unit=mmHg
